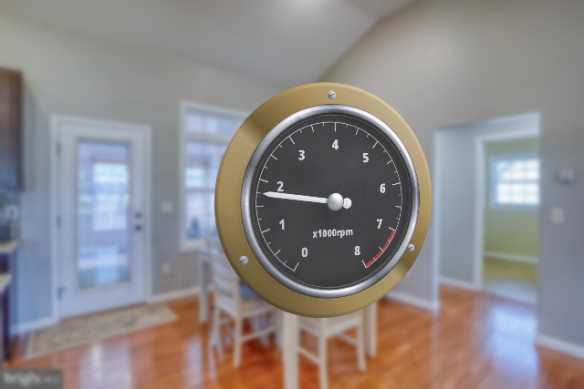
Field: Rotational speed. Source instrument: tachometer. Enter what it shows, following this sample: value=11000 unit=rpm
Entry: value=1750 unit=rpm
